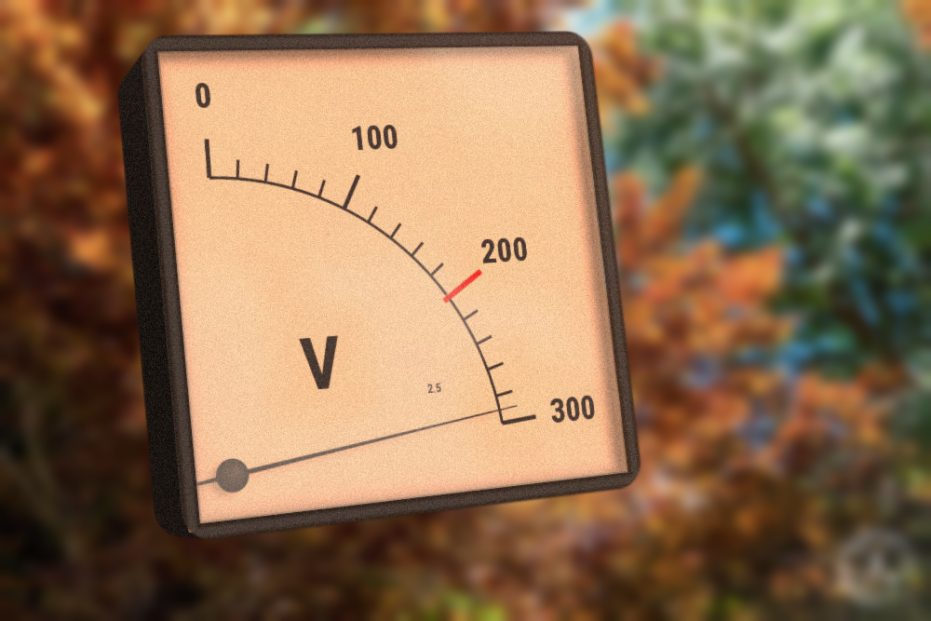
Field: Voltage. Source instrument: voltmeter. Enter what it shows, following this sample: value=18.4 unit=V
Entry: value=290 unit=V
